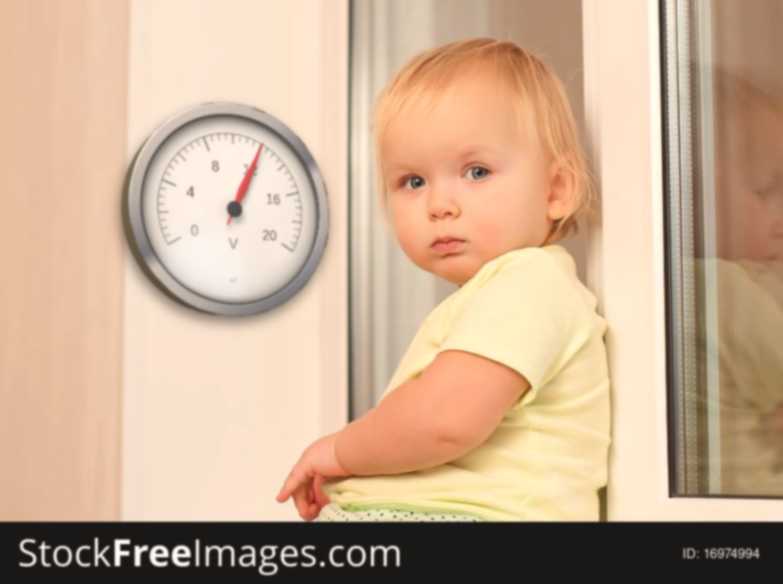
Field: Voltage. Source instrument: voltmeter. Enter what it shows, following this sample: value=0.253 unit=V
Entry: value=12 unit=V
